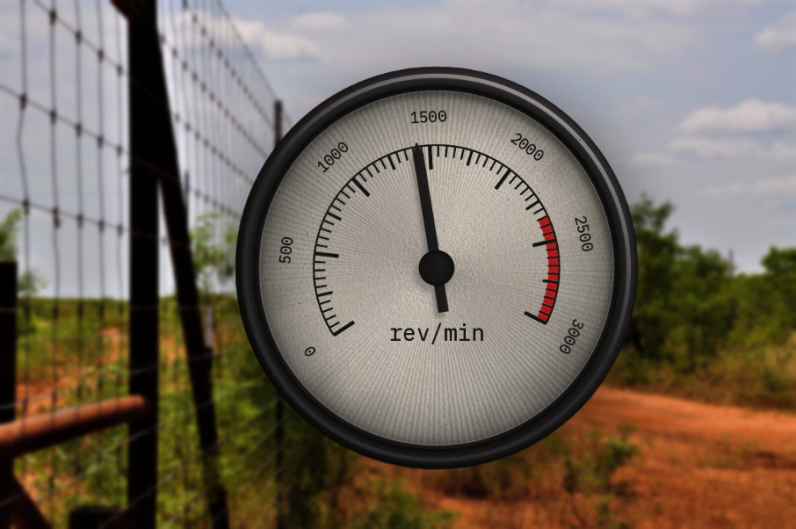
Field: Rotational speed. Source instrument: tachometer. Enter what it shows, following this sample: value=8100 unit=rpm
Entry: value=1425 unit=rpm
